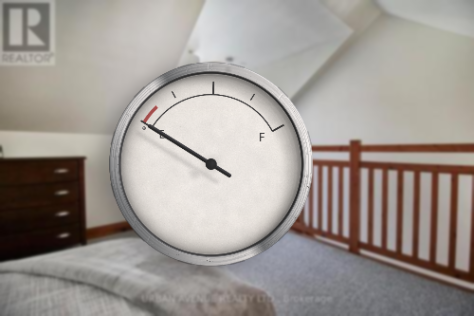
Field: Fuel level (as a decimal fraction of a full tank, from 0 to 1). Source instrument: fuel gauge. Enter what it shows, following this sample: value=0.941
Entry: value=0
